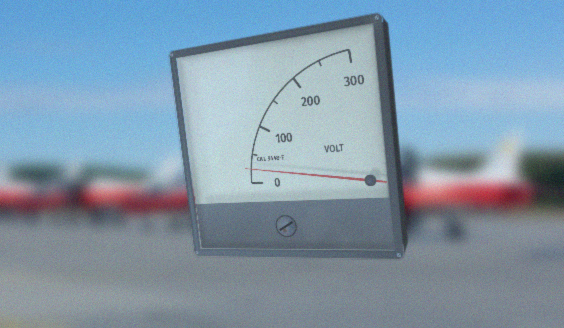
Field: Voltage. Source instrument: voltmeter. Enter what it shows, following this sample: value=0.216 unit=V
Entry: value=25 unit=V
